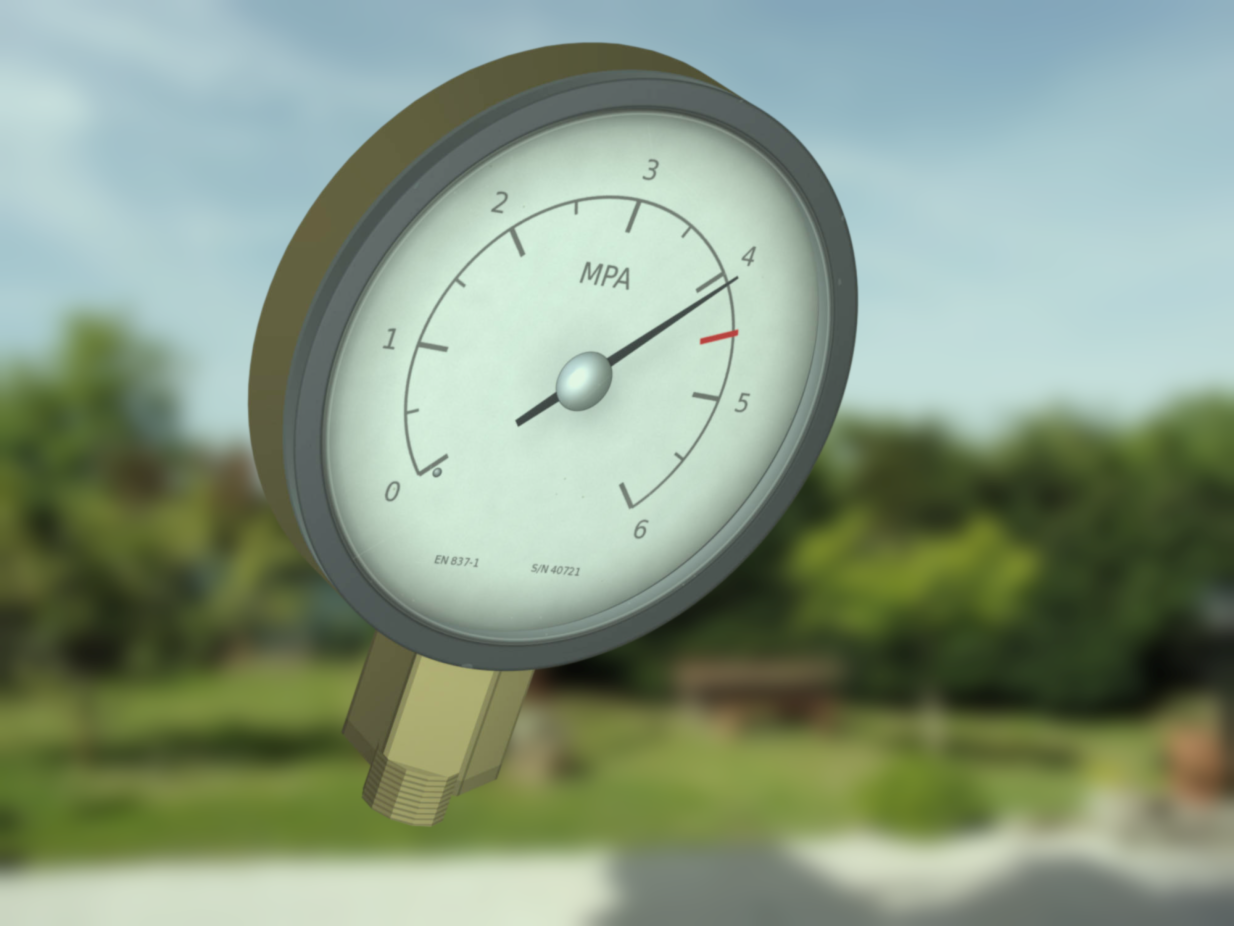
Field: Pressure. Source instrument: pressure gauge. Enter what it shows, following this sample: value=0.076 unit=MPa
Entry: value=4 unit=MPa
